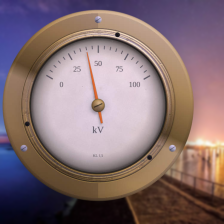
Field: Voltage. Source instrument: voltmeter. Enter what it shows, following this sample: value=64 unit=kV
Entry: value=40 unit=kV
